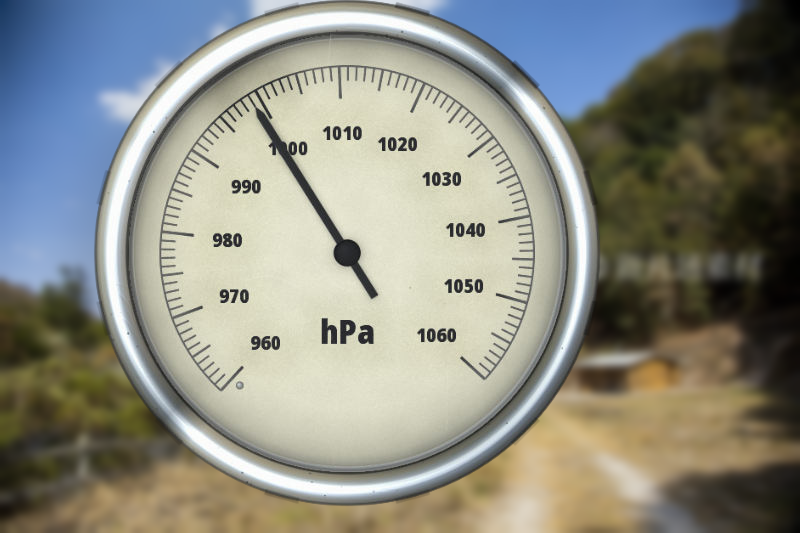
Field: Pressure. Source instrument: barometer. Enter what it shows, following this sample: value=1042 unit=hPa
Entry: value=999 unit=hPa
